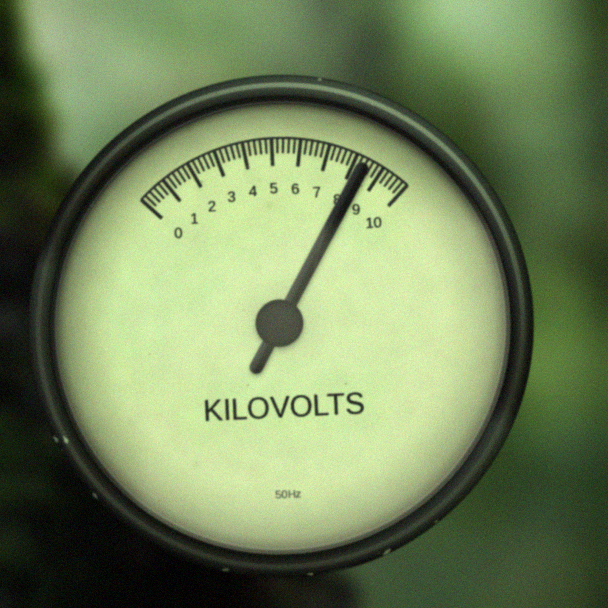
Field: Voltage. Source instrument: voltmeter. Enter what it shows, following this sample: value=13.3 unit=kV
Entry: value=8.4 unit=kV
